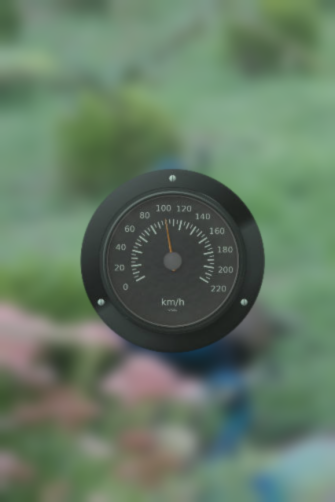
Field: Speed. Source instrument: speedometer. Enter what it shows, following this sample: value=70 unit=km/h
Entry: value=100 unit=km/h
